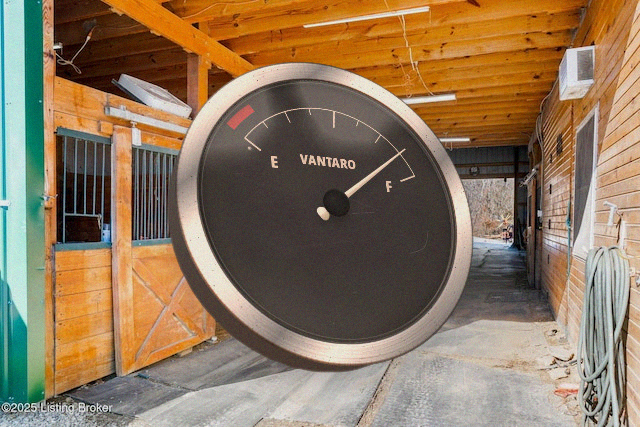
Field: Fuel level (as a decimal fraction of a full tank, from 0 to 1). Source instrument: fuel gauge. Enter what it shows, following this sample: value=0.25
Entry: value=0.875
